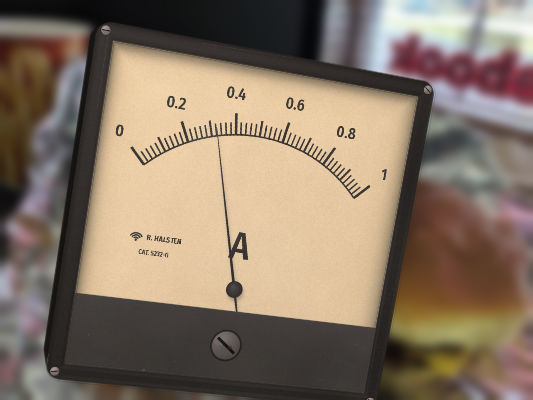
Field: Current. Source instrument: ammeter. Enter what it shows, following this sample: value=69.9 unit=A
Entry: value=0.32 unit=A
